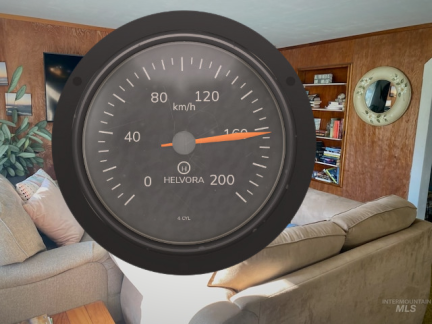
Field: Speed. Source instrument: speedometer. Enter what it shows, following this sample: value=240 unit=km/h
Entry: value=162.5 unit=km/h
